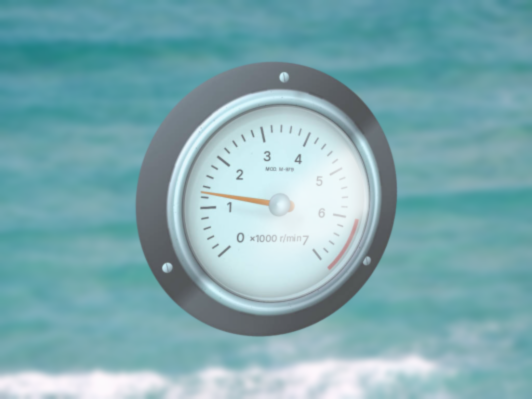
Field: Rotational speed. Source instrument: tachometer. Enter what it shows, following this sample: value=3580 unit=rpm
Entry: value=1300 unit=rpm
